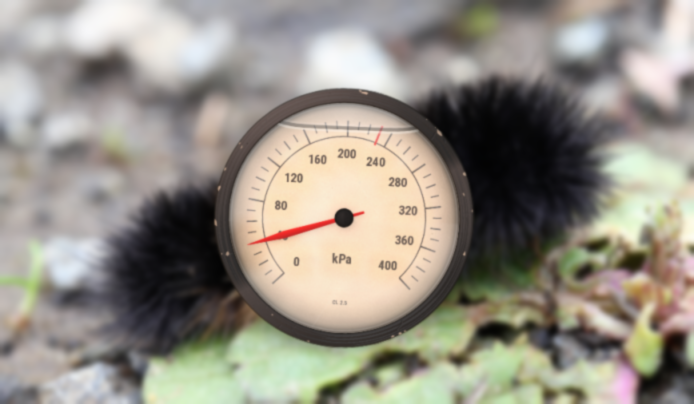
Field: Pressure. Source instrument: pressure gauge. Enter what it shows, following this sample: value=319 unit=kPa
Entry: value=40 unit=kPa
